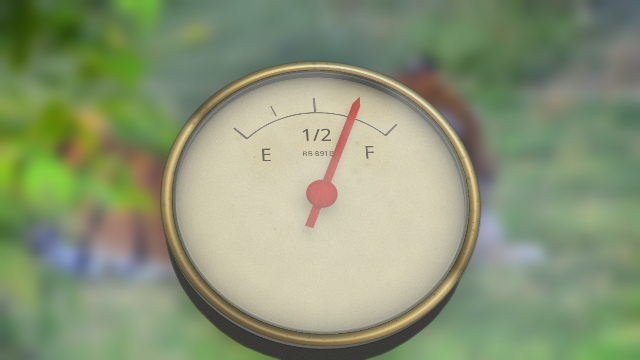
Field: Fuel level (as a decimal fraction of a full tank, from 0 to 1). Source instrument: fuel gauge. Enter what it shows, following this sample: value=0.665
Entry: value=0.75
